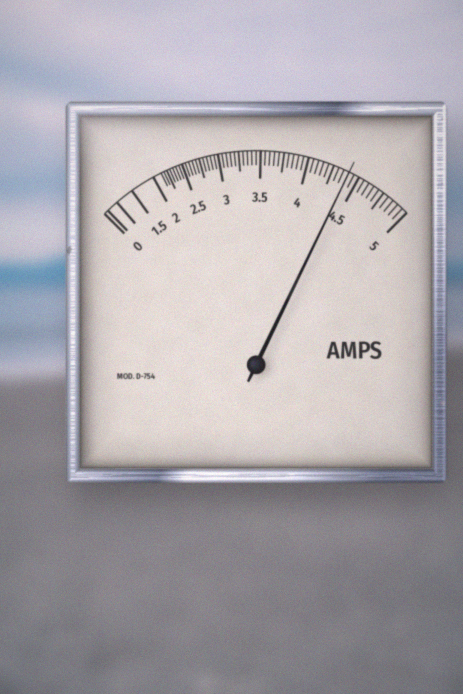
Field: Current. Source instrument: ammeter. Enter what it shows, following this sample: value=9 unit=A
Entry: value=4.4 unit=A
